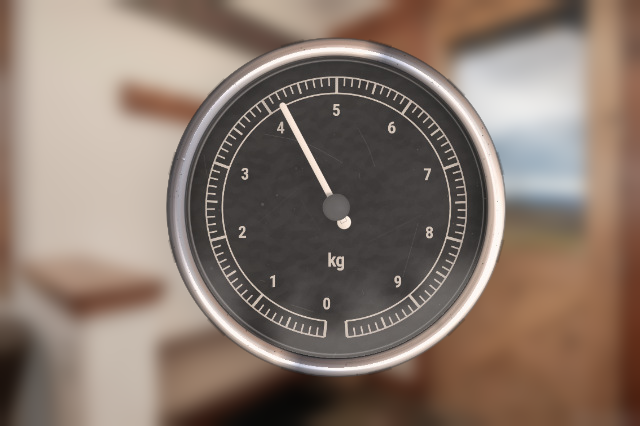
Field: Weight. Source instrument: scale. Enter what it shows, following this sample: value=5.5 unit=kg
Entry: value=4.2 unit=kg
